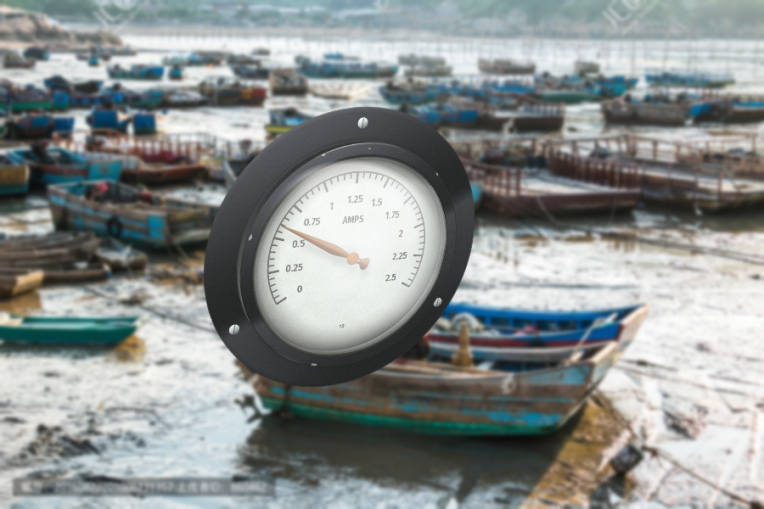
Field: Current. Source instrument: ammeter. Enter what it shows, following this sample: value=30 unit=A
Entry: value=0.6 unit=A
